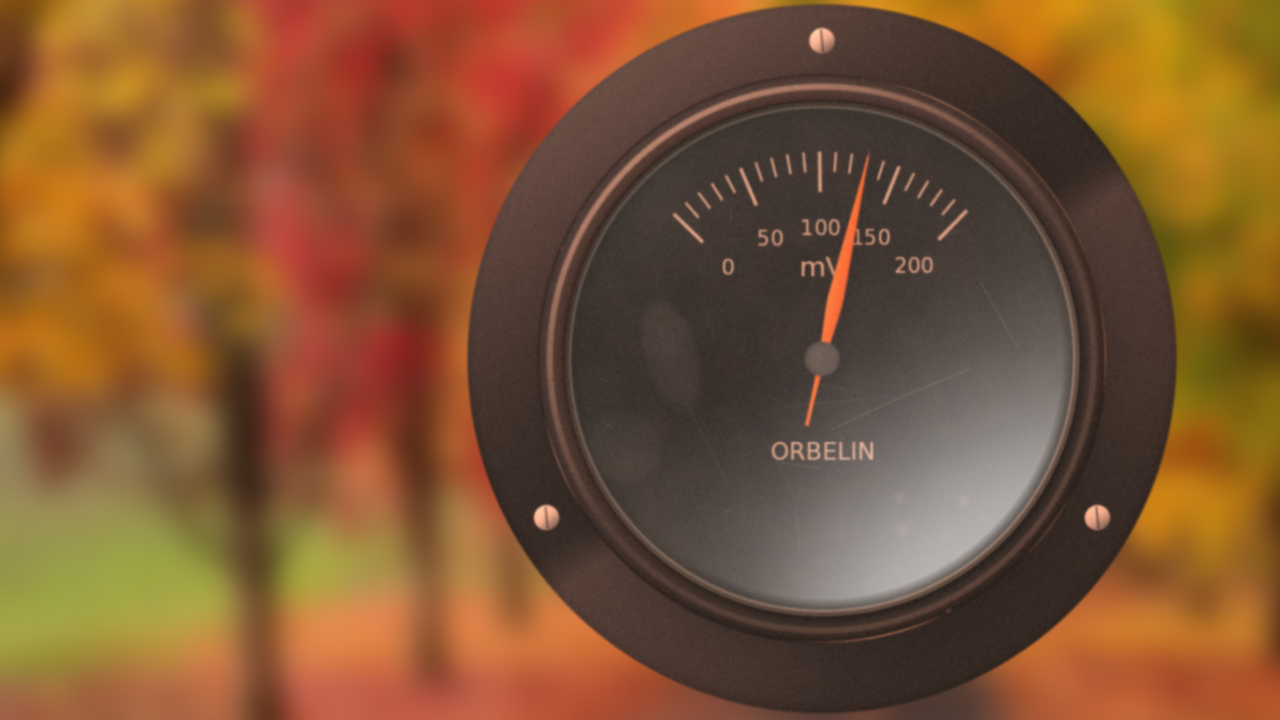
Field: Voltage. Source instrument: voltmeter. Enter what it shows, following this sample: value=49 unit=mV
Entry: value=130 unit=mV
